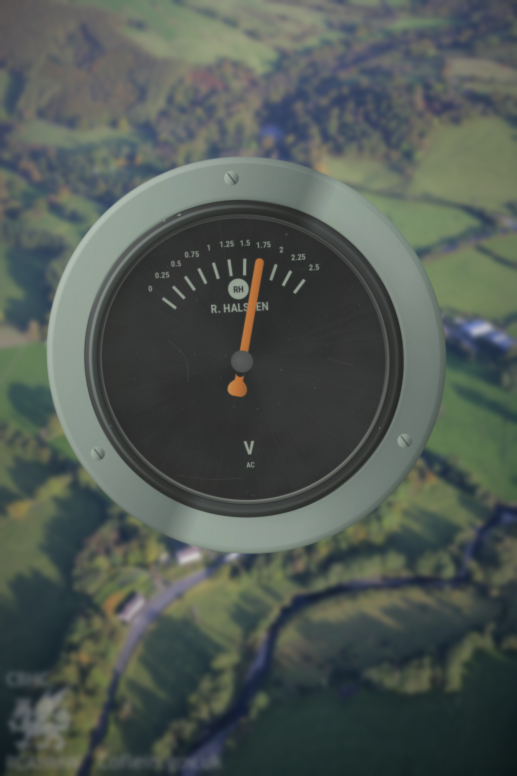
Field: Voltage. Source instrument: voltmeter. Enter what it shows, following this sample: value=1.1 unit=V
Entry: value=1.75 unit=V
